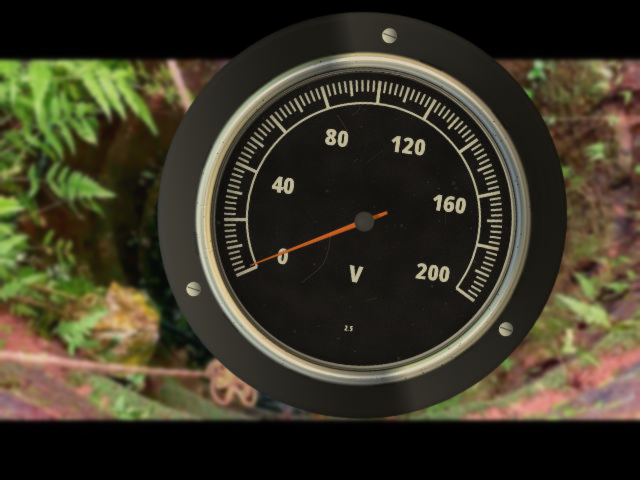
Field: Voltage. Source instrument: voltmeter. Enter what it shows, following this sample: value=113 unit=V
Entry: value=2 unit=V
